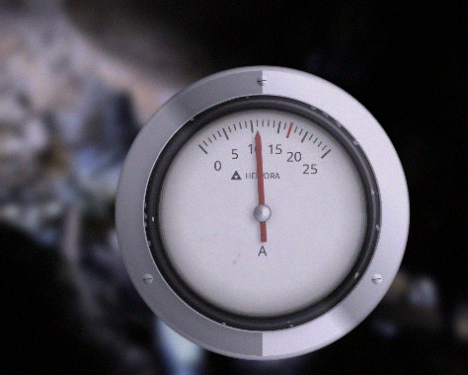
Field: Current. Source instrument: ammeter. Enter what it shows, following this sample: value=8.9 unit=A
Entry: value=11 unit=A
